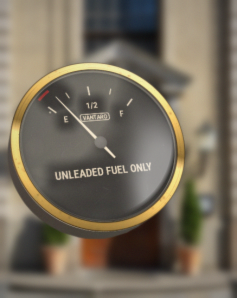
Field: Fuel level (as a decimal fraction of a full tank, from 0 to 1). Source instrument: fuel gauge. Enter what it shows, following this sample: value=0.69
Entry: value=0.125
